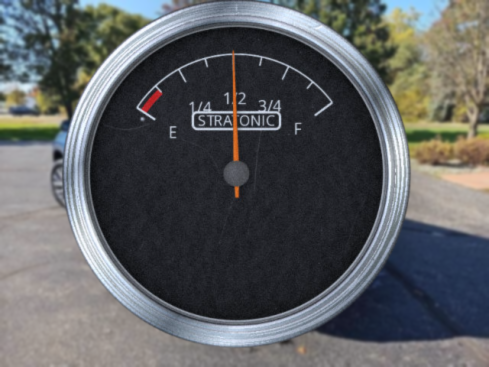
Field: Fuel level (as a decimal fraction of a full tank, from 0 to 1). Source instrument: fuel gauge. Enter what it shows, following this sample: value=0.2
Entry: value=0.5
